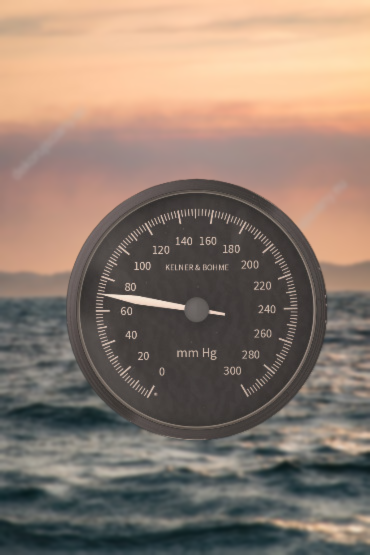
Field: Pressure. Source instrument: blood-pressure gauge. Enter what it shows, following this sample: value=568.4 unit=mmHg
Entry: value=70 unit=mmHg
